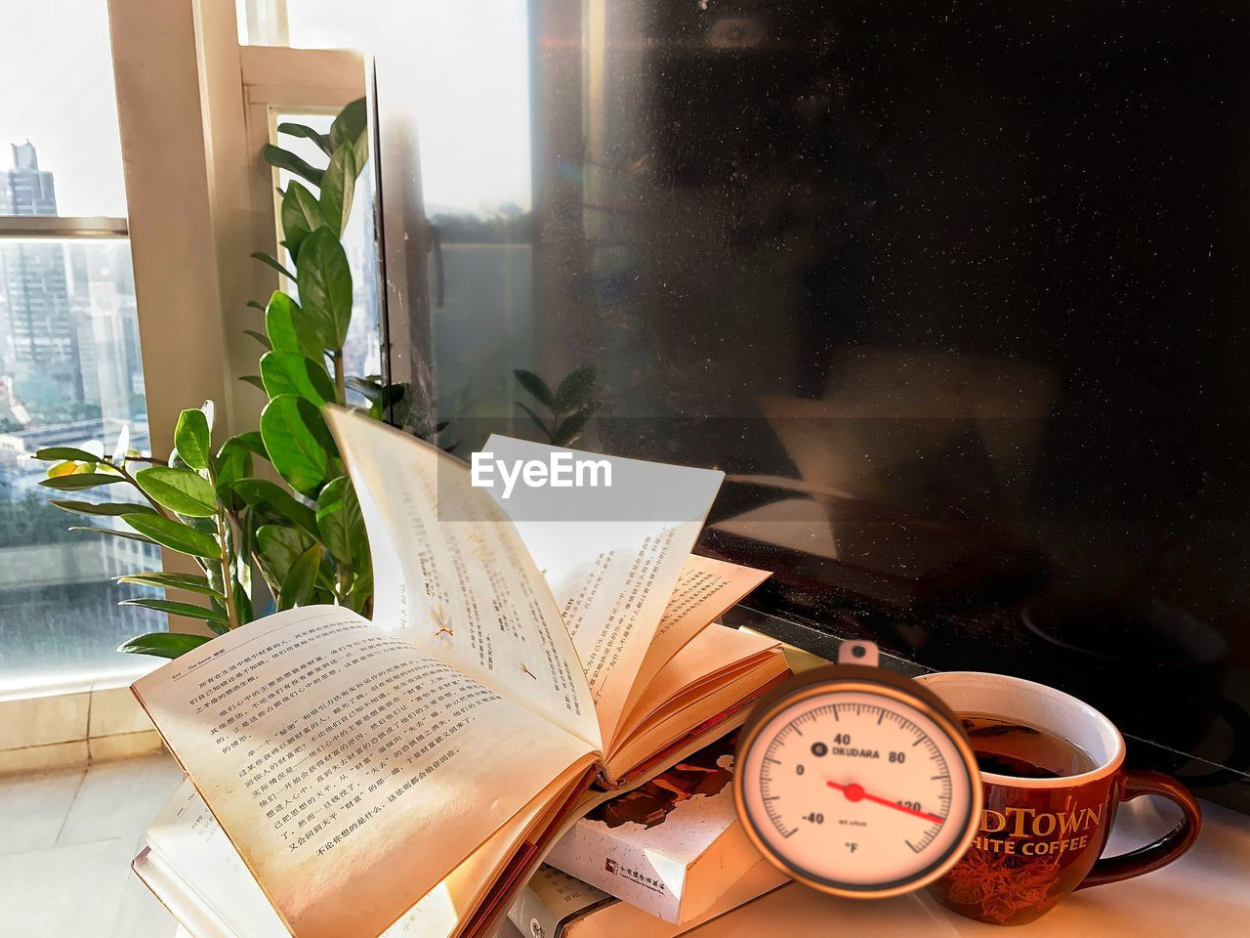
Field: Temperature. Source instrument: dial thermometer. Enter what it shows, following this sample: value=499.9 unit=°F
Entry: value=120 unit=°F
